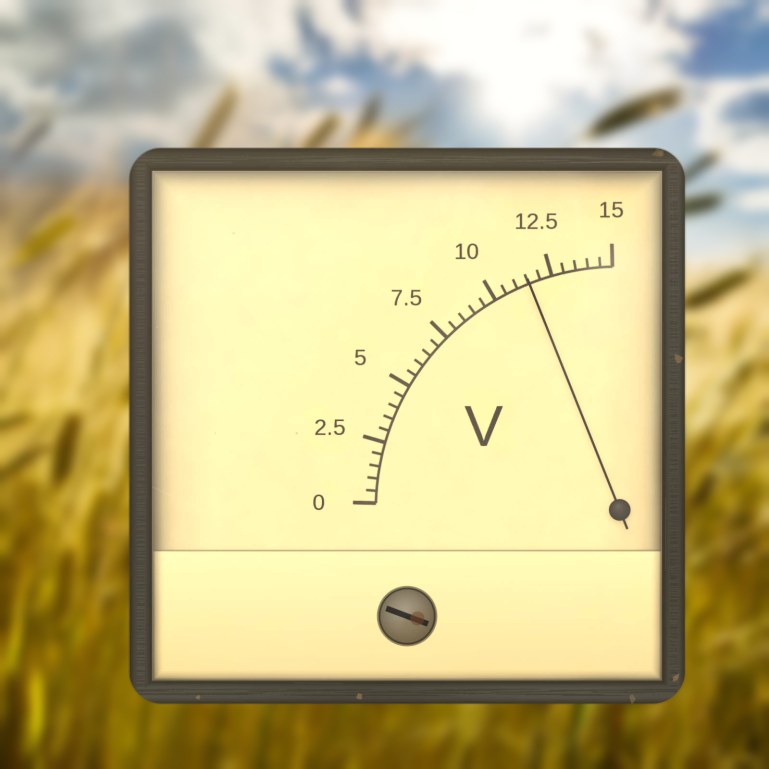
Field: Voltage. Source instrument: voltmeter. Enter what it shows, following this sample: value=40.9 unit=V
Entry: value=11.5 unit=V
